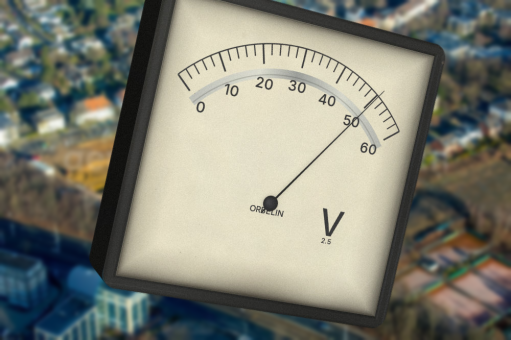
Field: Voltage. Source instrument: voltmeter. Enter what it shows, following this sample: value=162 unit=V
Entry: value=50 unit=V
